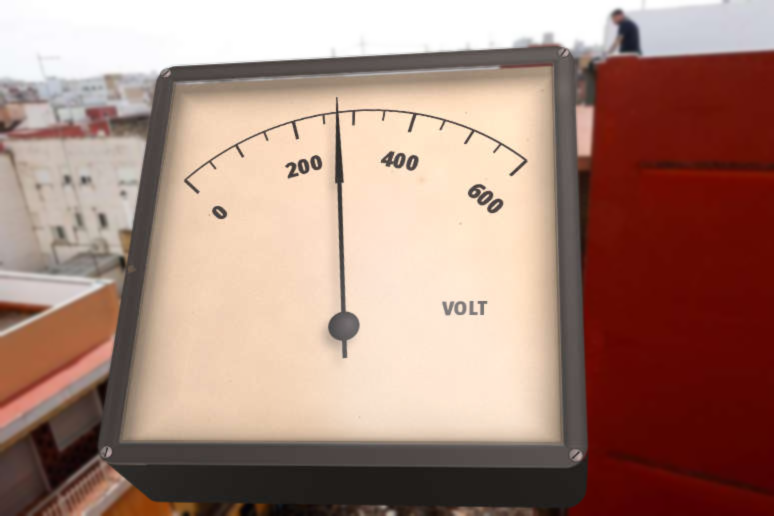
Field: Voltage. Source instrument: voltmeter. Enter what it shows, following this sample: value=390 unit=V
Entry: value=275 unit=V
